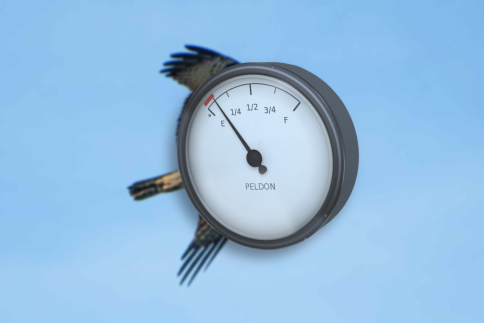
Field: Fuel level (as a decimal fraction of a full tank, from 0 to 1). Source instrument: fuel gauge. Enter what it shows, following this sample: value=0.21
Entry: value=0.125
